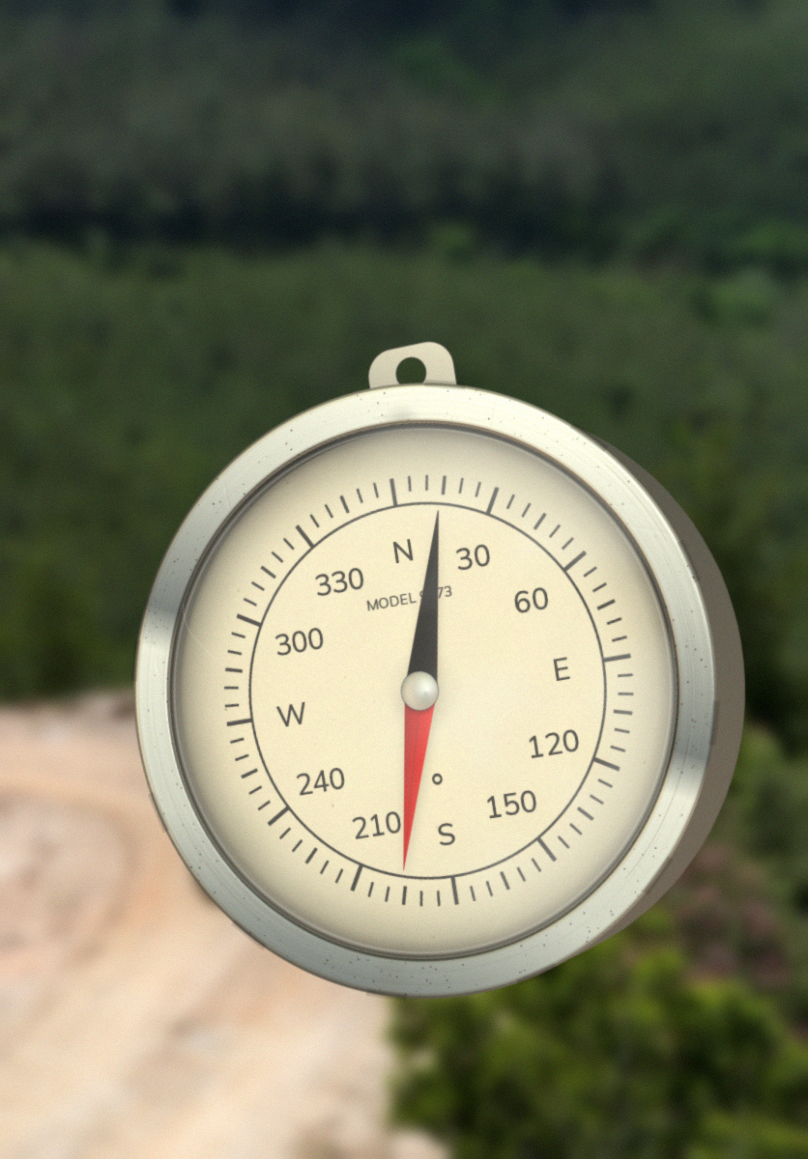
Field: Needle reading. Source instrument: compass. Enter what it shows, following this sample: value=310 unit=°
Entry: value=195 unit=°
